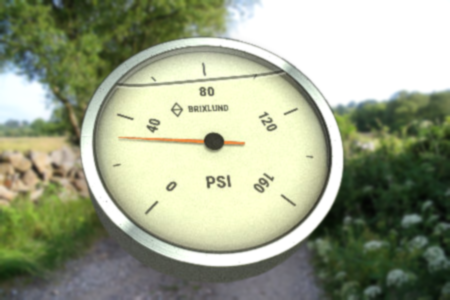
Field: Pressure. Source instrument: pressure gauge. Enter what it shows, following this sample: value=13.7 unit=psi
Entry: value=30 unit=psi
